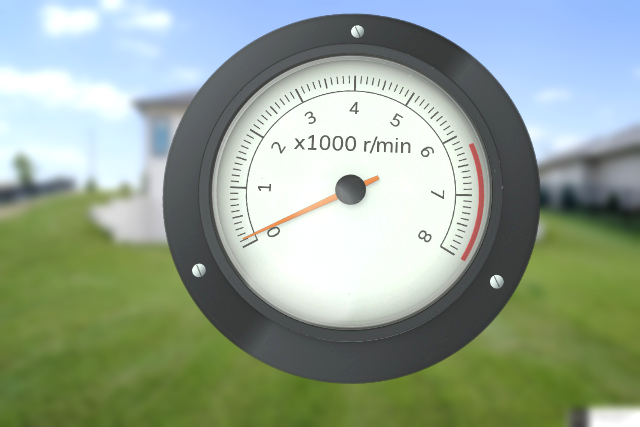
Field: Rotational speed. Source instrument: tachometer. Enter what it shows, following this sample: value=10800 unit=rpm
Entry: value=100 unit=rpm
